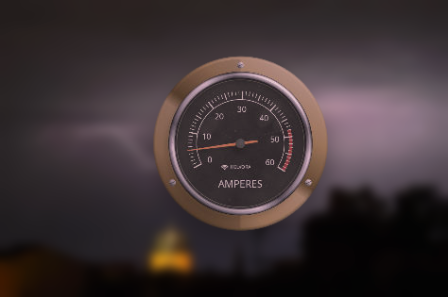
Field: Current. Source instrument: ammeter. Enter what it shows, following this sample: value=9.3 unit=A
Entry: value=5 unit=A
